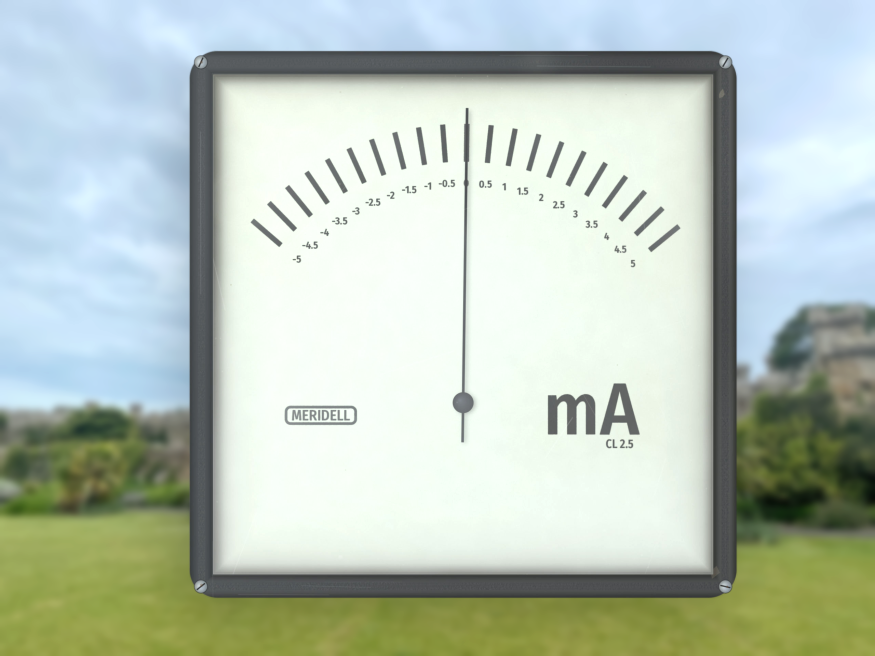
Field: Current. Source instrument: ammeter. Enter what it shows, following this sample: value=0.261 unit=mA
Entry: value=0 unit=mA
